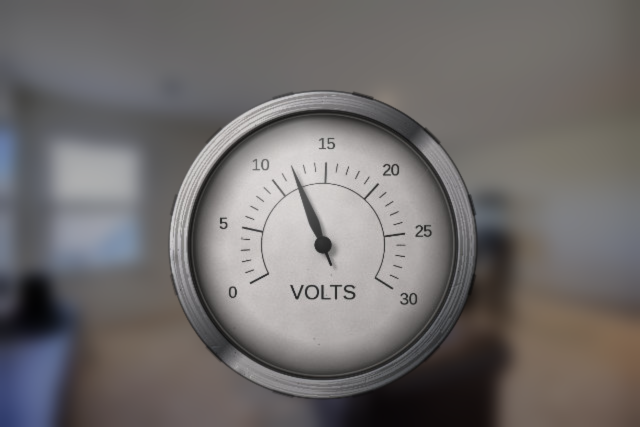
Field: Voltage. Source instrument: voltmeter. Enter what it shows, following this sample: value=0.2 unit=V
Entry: value=12 unit=V
